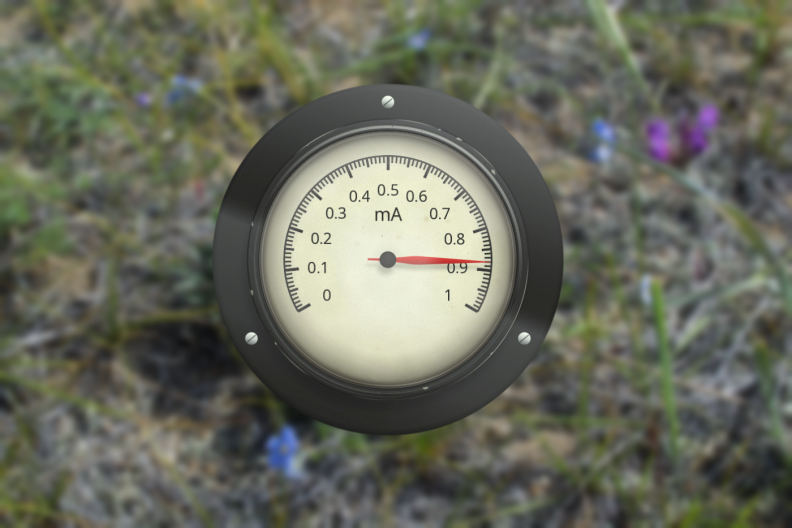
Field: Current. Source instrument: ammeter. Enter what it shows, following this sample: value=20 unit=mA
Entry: value=0.88 unit=mA
